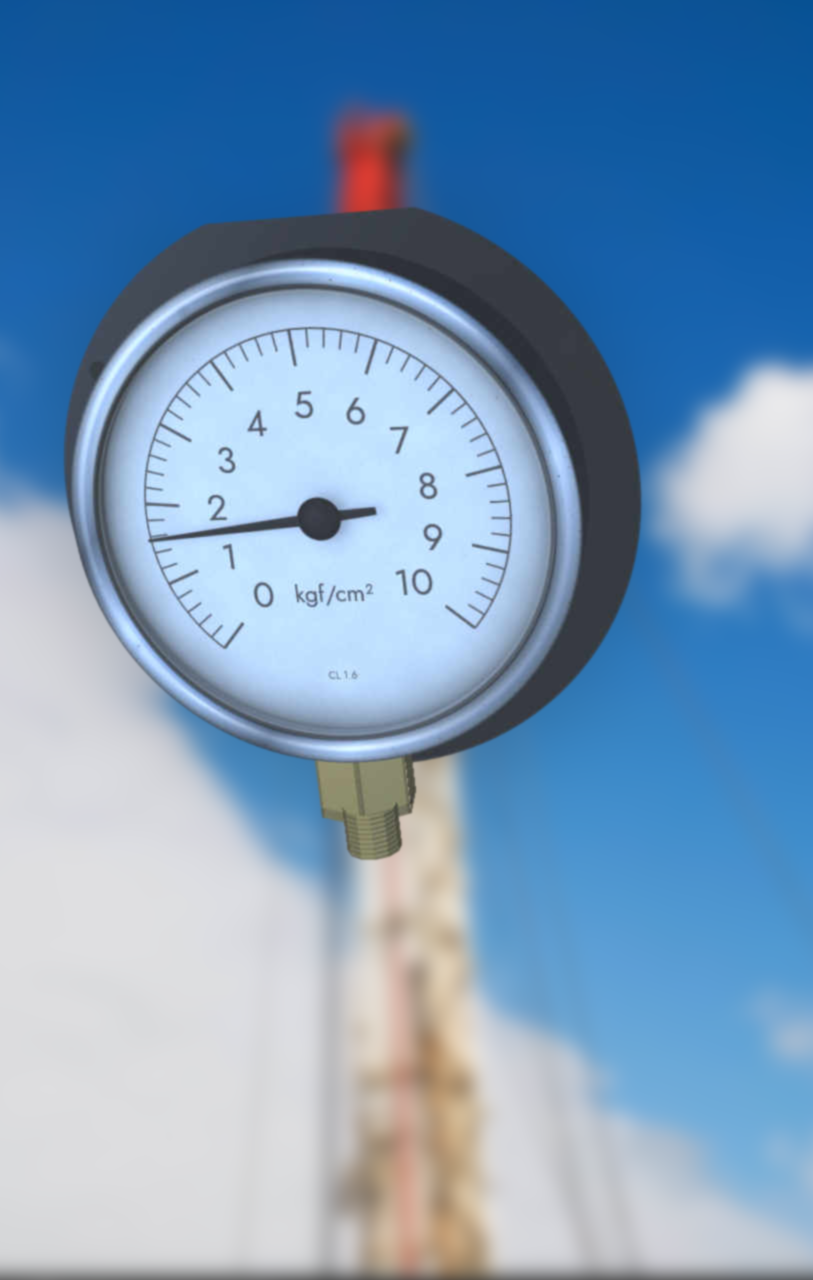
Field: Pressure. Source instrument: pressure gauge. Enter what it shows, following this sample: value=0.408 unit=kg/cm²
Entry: value=1.6 unit=kg/cm²
